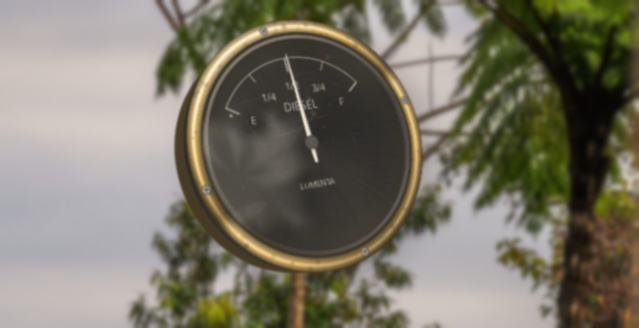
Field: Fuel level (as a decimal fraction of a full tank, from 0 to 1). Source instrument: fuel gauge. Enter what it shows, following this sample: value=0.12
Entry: value=0.5
